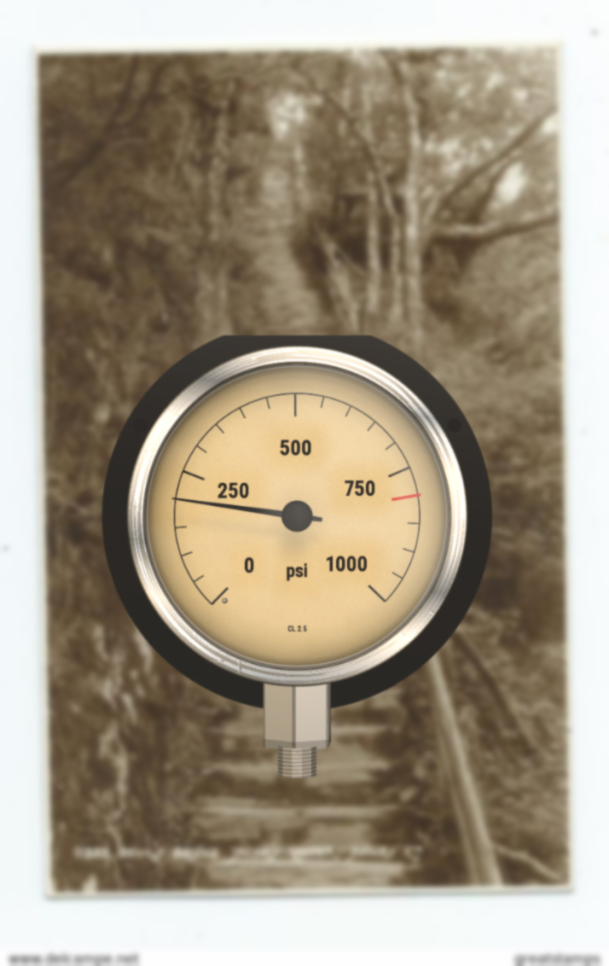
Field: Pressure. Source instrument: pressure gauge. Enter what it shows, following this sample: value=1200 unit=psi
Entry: value=200 unit=psi
